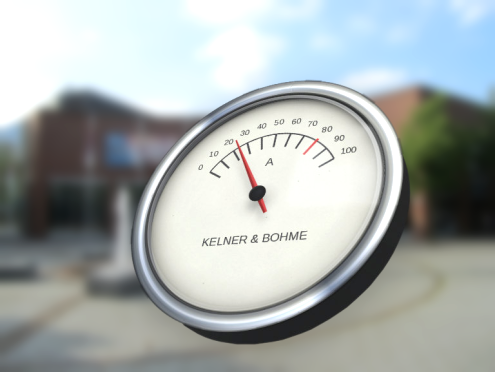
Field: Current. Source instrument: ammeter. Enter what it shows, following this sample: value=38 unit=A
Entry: value=25 unit=A
